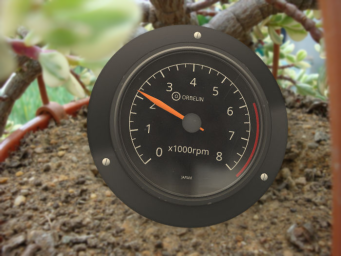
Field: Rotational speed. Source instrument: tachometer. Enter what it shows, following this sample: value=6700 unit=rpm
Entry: value=2125 unit=rpm
